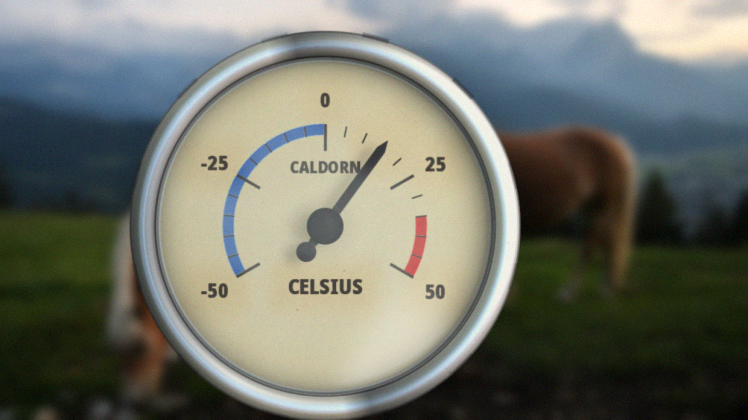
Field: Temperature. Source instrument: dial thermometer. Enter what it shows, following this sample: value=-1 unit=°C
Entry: value=15 unit=°C
